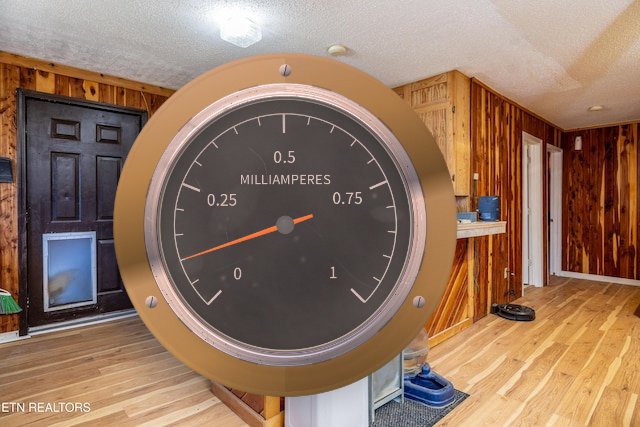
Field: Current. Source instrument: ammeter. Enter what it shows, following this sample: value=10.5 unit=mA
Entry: value=0.1 unit=mA
